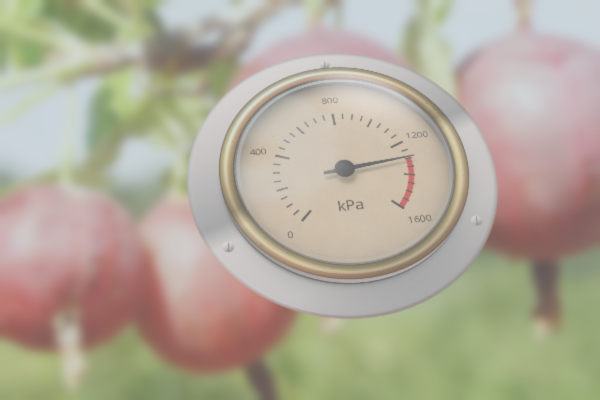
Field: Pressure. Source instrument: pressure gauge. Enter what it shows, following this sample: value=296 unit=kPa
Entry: value=1300 unit=kPa
